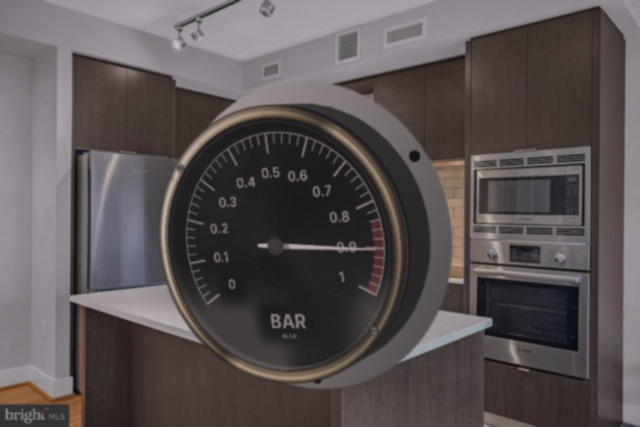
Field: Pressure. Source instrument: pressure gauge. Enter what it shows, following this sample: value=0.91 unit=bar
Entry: value=0.9 unit=bar
